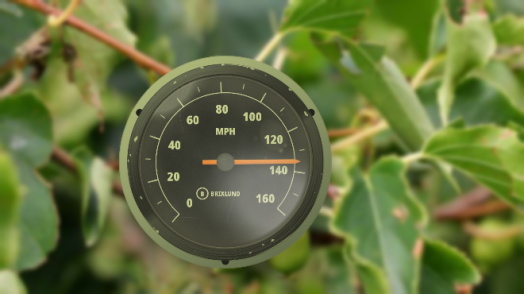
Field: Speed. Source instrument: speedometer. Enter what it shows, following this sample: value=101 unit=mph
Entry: value=135 unit=mph
